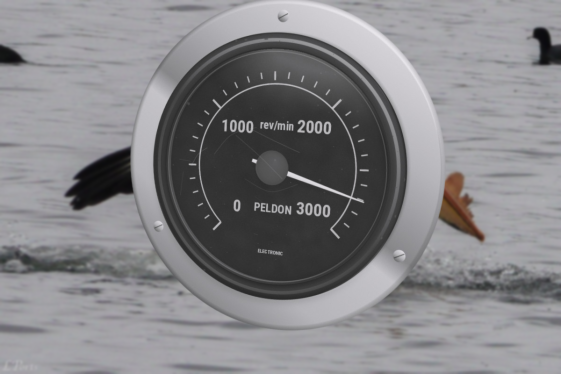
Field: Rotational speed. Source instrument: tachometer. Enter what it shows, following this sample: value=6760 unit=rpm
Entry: value=2700 unit=rpm
